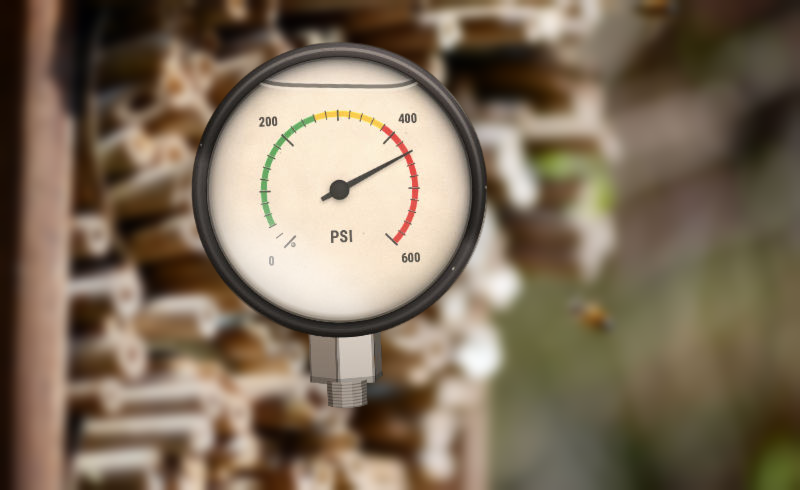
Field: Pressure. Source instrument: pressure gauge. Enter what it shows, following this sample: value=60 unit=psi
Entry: value=440 unit=psi
